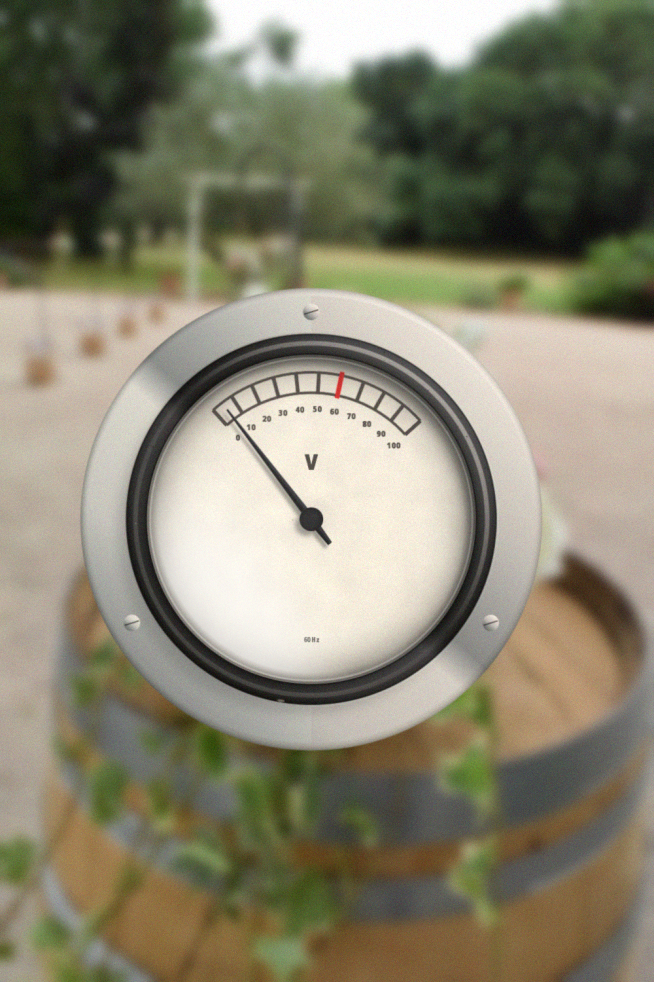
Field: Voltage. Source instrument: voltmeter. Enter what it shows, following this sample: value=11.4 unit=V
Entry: value=5 unit=V
